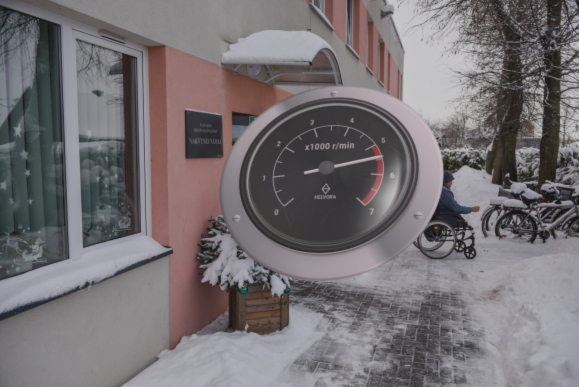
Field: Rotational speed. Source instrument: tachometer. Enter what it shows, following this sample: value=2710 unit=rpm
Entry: value=5500 unit=rpm
